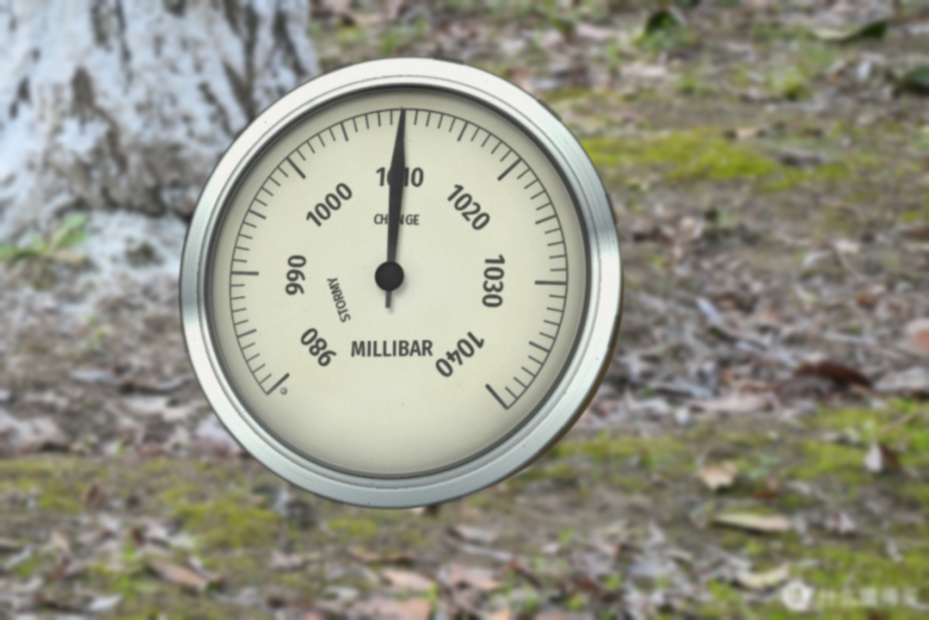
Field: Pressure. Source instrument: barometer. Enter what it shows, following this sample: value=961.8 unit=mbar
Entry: value=1010 unit=mbar
